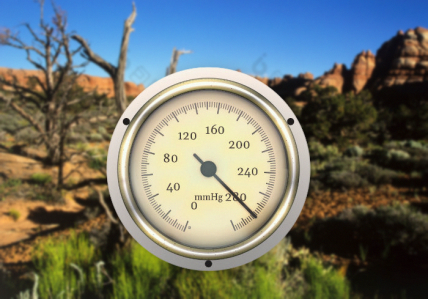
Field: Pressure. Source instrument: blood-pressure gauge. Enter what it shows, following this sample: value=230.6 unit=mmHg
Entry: value=280 unit=mmHg
